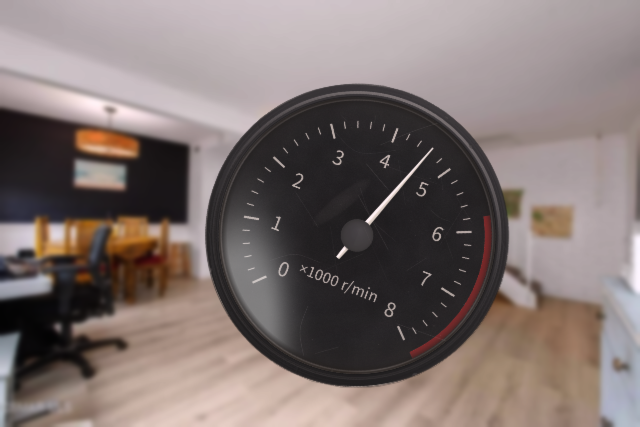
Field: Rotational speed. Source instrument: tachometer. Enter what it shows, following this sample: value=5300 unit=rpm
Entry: value=4600 unit=rpm
